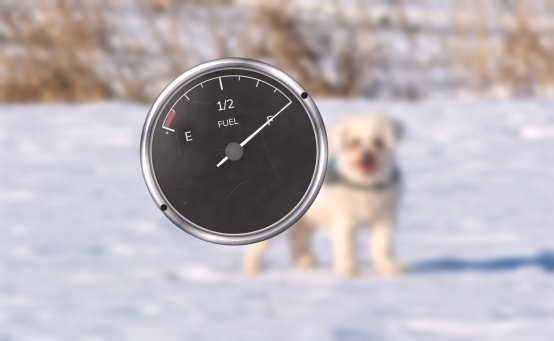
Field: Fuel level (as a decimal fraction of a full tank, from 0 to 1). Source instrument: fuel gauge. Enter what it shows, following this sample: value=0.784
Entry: value=1
